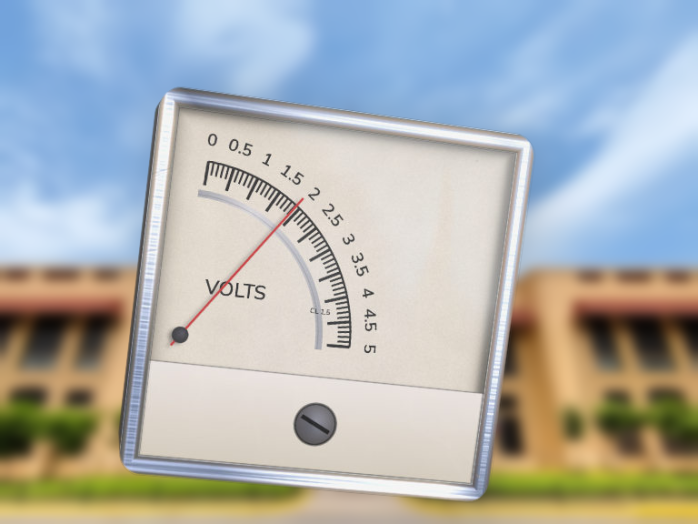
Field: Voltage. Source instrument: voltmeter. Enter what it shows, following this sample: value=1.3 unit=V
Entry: value=1.9 unit=V
